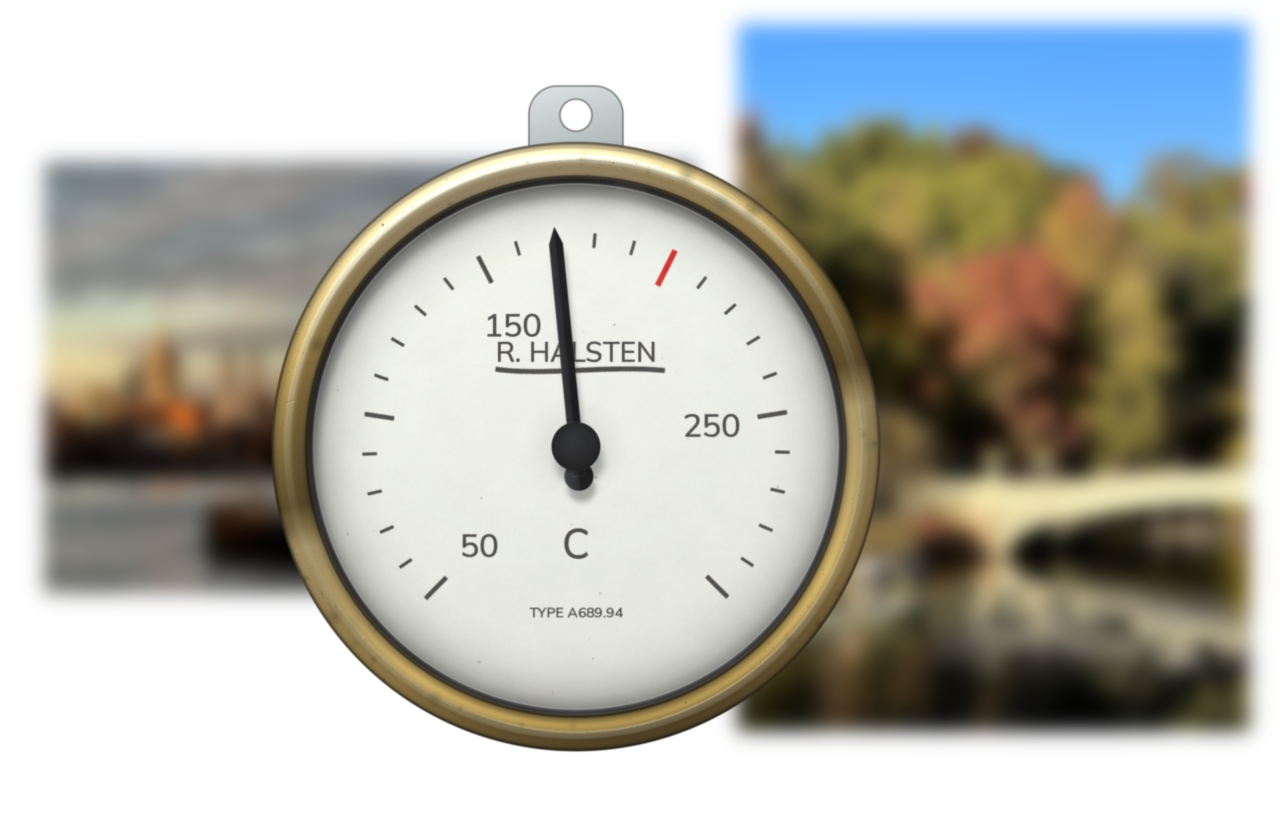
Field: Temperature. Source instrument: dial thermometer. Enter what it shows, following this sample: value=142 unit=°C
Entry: value=170 unit=°C
